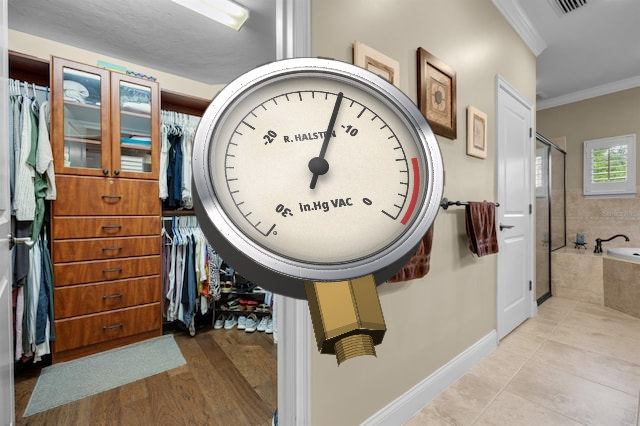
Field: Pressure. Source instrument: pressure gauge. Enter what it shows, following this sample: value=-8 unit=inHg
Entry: value=-12 unit=inHg
